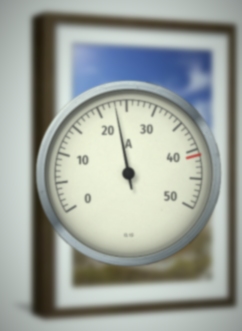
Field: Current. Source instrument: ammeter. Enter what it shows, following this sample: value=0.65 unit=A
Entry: value=23 unit=A
